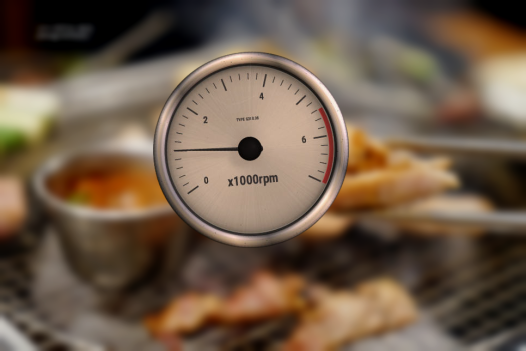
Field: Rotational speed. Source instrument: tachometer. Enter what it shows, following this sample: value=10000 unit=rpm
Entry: value=1000 unit=rpm
